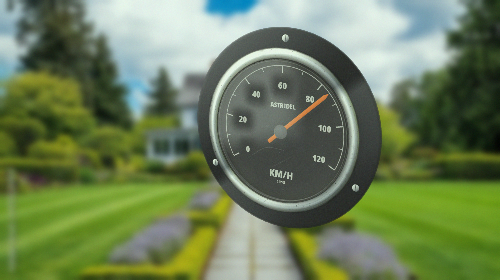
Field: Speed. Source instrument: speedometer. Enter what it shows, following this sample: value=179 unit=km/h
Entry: value=85 unit=km/h
